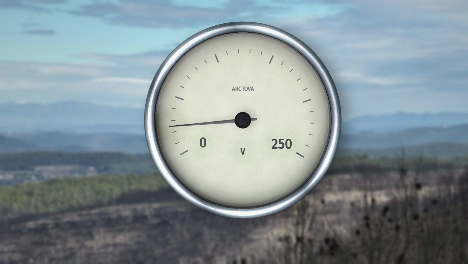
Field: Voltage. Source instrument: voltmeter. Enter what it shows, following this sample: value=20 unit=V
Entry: value=25 unit=V
